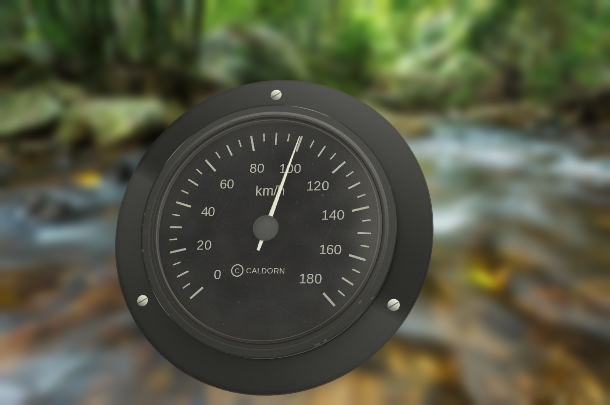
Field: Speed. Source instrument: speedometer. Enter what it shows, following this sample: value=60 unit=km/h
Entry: value=100 unit=km/h
